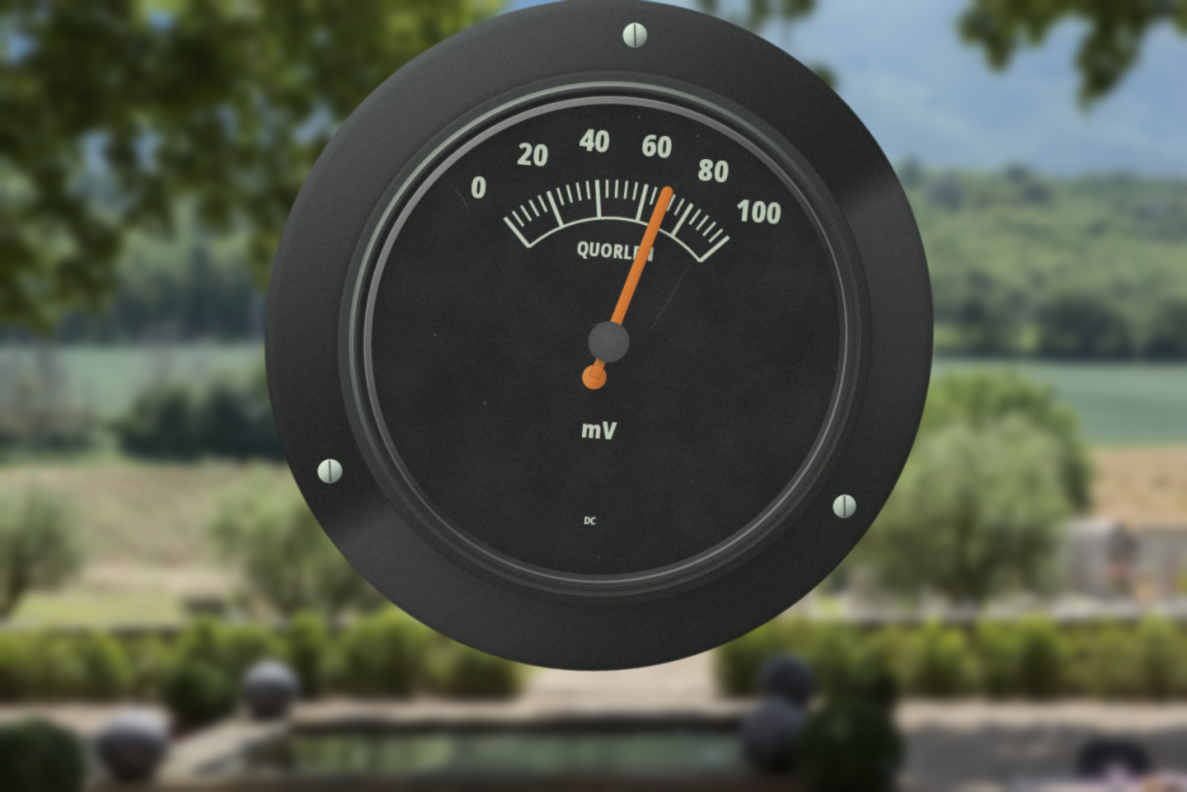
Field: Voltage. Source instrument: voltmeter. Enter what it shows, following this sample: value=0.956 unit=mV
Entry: value=68 unit=mV
